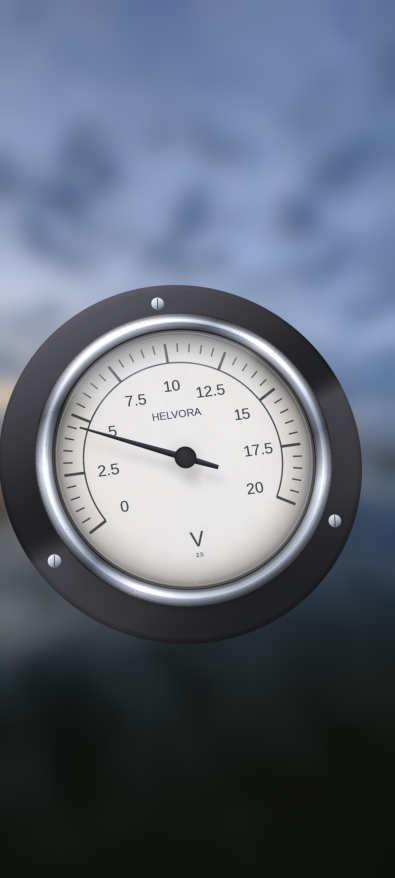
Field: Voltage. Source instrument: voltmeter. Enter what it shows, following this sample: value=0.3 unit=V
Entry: value=4.5 unit=V
